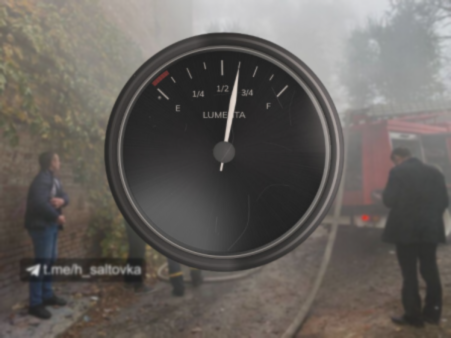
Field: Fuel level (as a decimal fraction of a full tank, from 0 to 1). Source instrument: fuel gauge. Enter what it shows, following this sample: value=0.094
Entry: value=0.625
